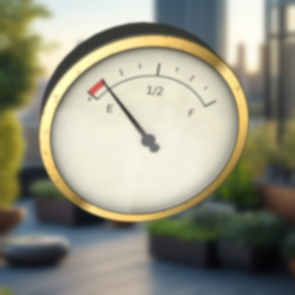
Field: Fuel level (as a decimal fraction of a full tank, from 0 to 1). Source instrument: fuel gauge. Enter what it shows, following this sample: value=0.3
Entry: value=0.125
